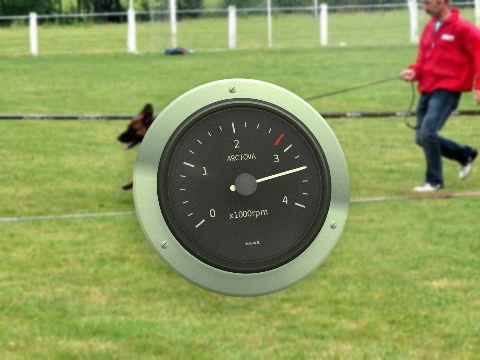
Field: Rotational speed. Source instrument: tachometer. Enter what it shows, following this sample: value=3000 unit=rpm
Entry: value=3400 unit=rpm
